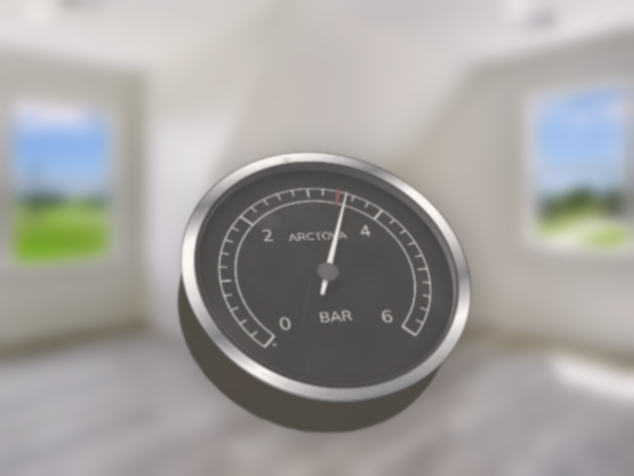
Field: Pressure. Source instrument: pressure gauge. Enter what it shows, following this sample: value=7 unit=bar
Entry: value=3.5 unit=bar
